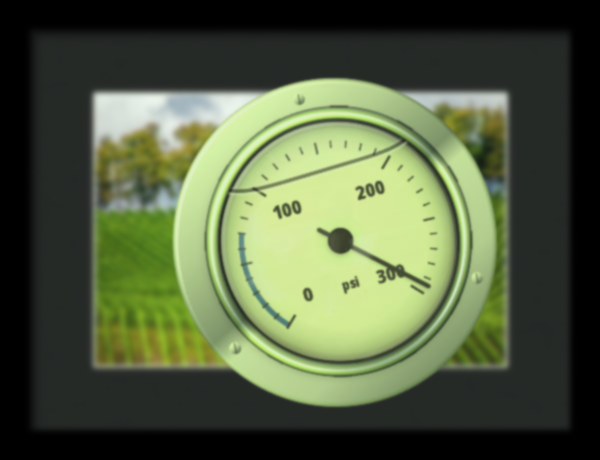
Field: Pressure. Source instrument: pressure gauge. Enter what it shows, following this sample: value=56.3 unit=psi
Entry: value=295 unit=psi
